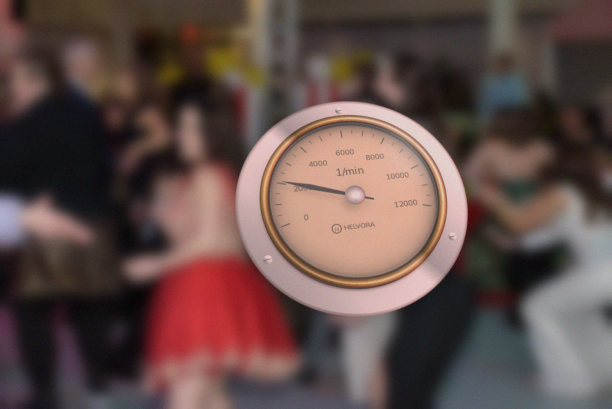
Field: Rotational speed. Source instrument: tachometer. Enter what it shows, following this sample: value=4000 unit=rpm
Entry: value=2000 unit=rpm
